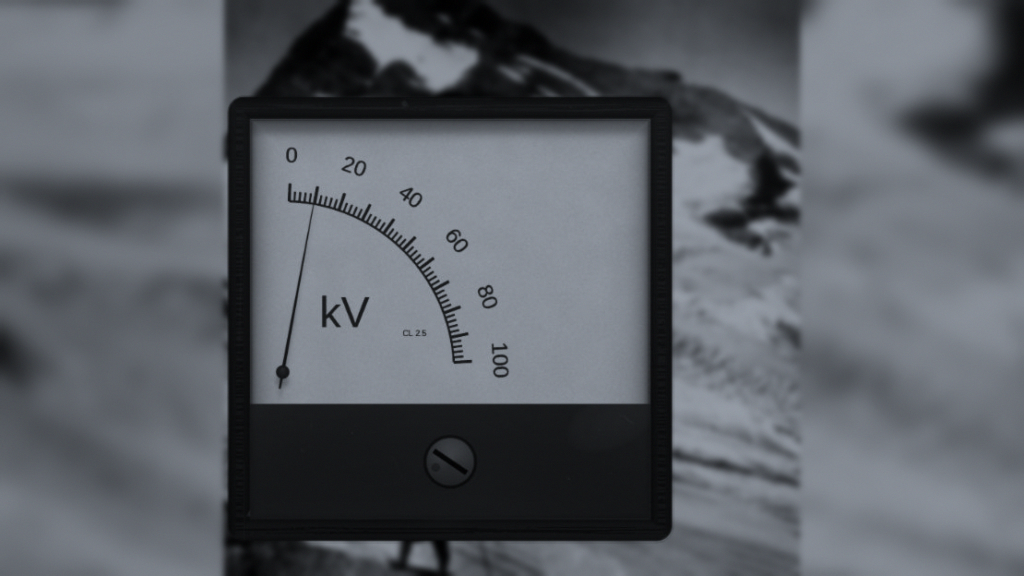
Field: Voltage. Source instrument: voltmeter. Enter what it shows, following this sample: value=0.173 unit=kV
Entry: value=10 unit=kV
